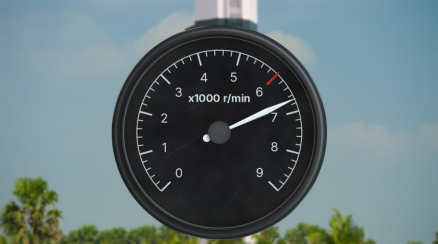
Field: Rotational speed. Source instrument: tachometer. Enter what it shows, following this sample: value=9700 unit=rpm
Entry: value=6700 unit=rpm
